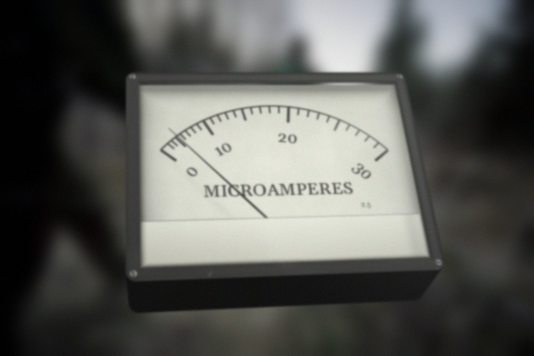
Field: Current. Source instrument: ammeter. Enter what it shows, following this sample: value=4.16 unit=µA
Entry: value=5 unit=µA
